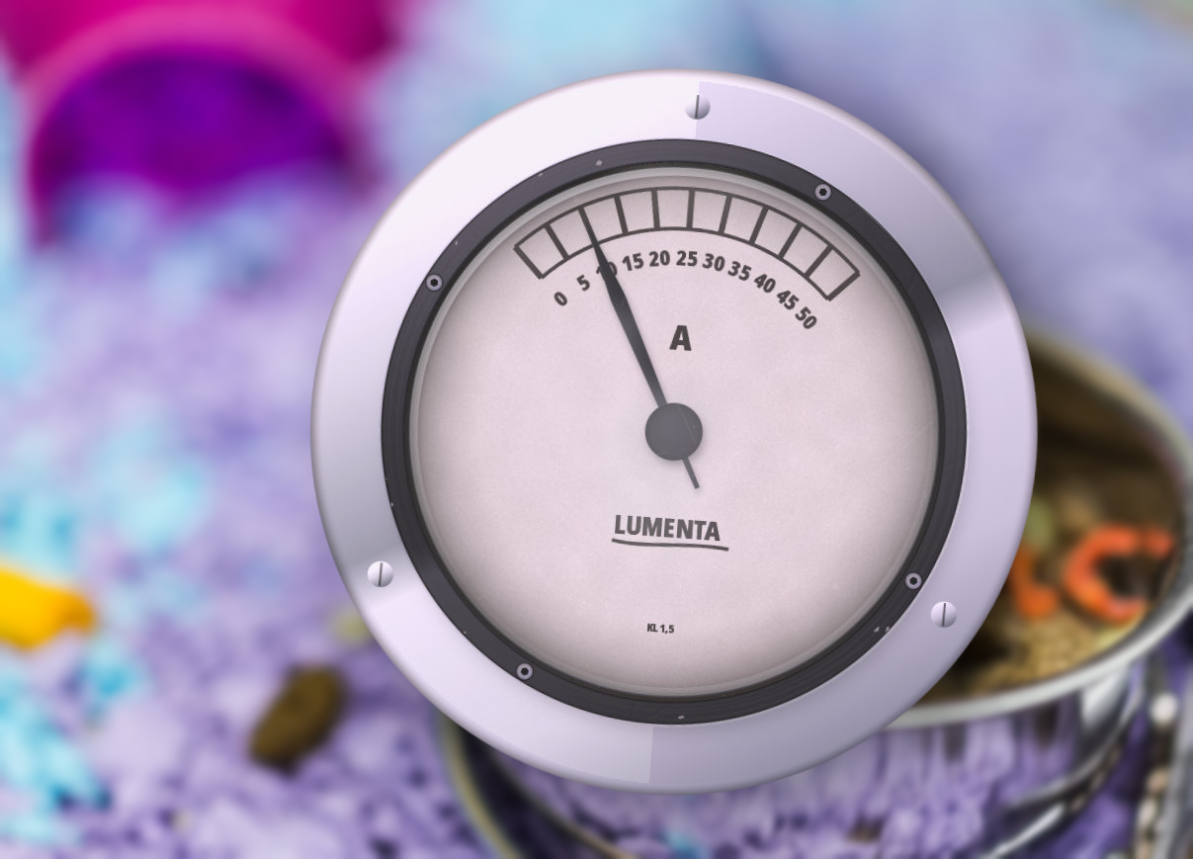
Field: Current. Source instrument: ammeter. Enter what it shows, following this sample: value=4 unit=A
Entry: value=10 unit=A
